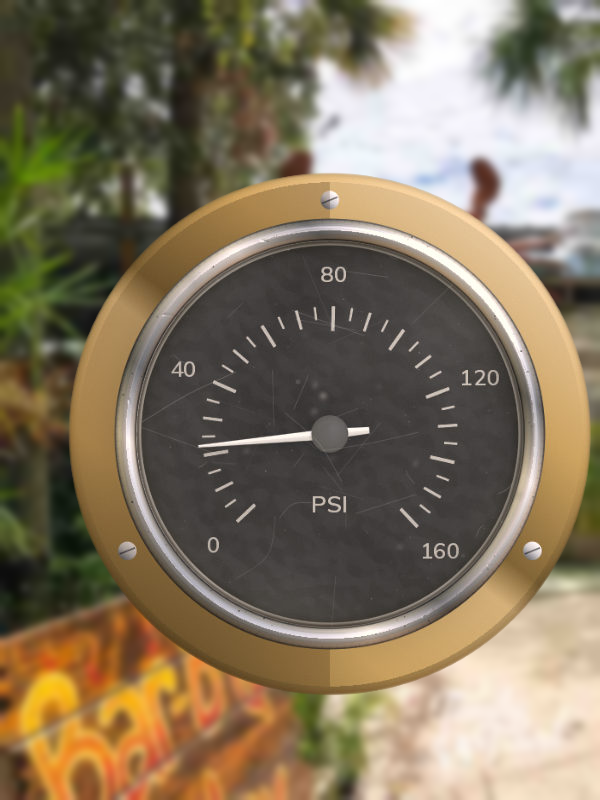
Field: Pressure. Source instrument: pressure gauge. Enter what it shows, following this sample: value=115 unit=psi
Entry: value=22.5 unit=psi
